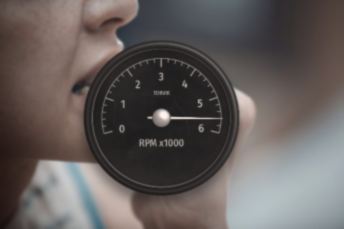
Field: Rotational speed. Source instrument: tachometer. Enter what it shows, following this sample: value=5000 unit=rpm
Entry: value=5600 unit=rpm
